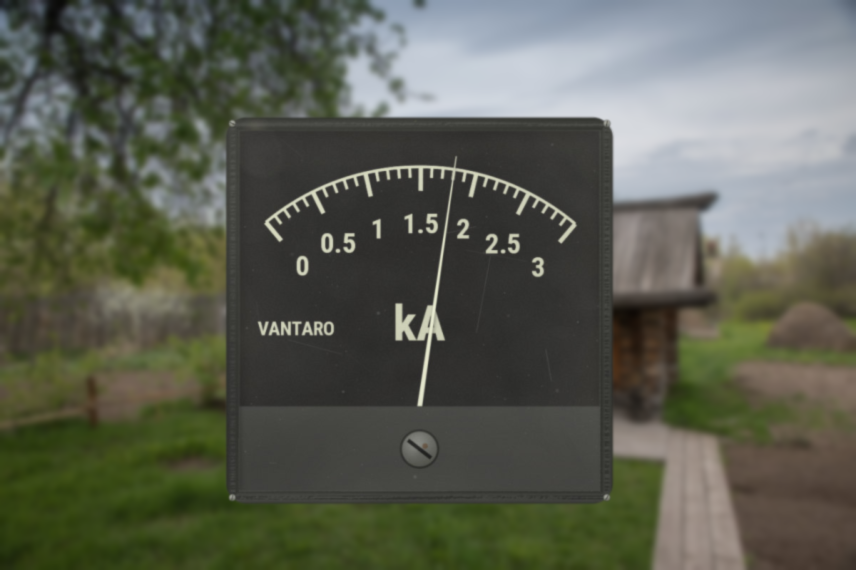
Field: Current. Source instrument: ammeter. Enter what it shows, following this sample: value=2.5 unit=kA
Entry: value=1.8 unit=kA
